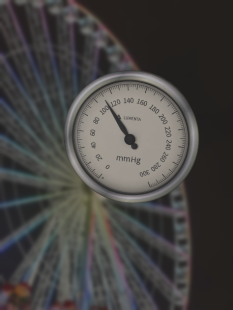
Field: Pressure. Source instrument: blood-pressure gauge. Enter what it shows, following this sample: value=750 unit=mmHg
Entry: value=110 unit=mmHg
